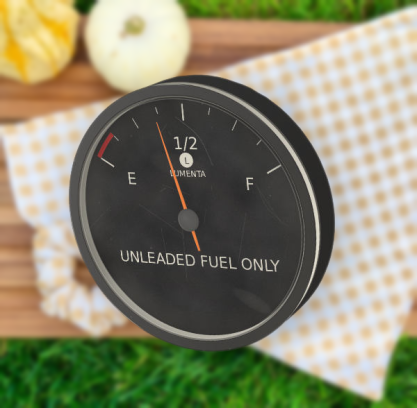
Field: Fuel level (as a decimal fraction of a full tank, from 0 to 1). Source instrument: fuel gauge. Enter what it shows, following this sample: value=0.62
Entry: value=0.375
